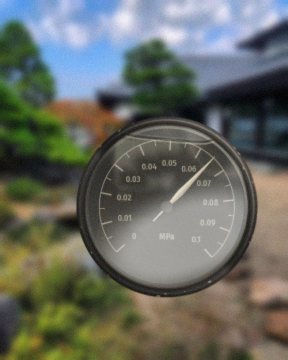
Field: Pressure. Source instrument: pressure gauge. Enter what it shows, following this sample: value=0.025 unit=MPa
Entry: value=0.065 unit=MPa
